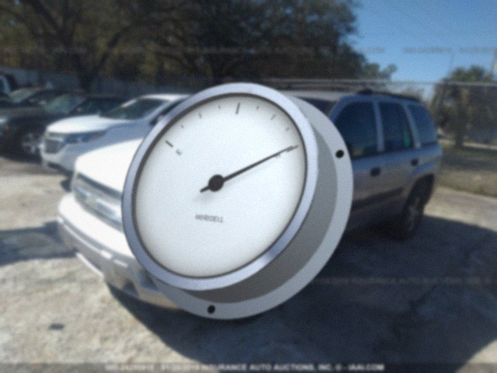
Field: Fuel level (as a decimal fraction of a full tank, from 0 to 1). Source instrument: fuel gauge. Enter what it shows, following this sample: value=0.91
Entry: value=1
